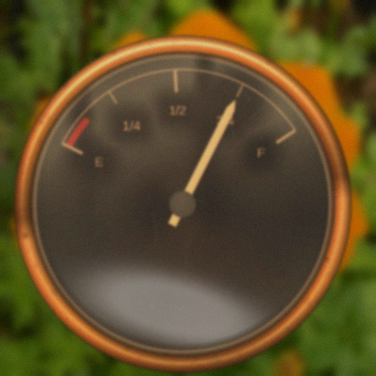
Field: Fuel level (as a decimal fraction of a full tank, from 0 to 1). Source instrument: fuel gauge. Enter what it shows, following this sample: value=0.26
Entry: value=0.75
